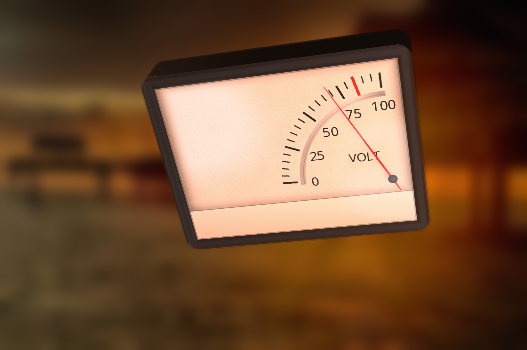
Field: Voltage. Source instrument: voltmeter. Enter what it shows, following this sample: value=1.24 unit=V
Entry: value=70 unit=V
